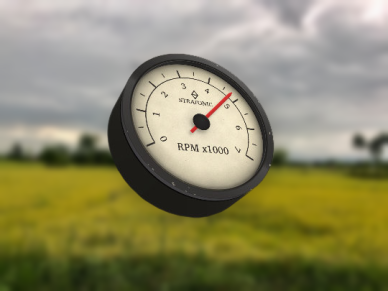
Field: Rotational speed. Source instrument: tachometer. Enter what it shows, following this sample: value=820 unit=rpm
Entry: value=4750 unit=rpm
